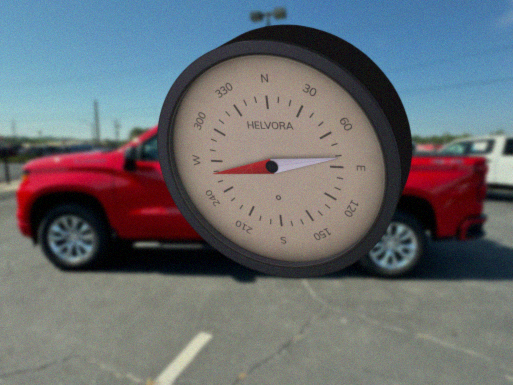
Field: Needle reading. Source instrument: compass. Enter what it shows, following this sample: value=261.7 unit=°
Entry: value=260 unit=°
